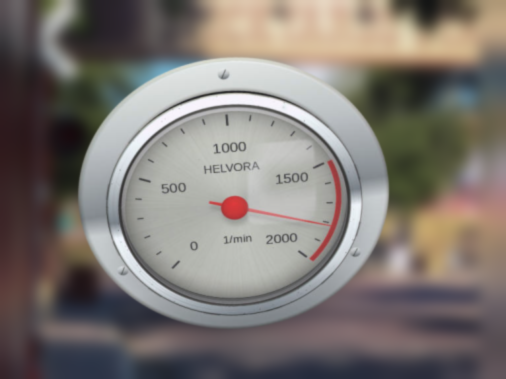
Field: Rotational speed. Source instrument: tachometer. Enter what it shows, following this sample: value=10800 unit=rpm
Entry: value=1800 unit=rpm
